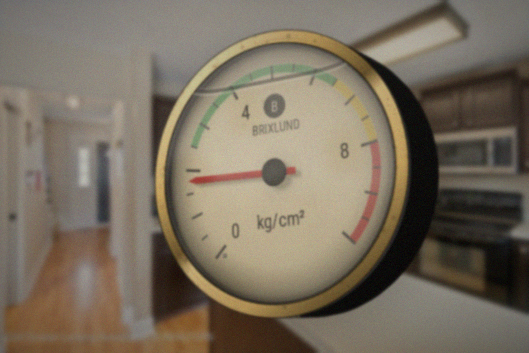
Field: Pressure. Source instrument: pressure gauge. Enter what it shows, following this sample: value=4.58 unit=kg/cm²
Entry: value=1.75 unit=kg/cm²
